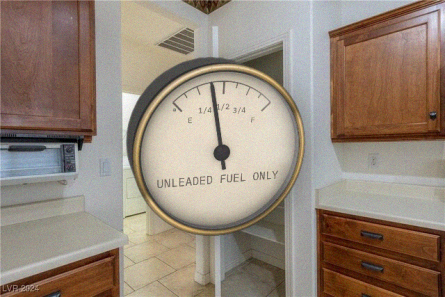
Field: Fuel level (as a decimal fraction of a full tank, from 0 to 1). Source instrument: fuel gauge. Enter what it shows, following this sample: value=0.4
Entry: value=0.375
